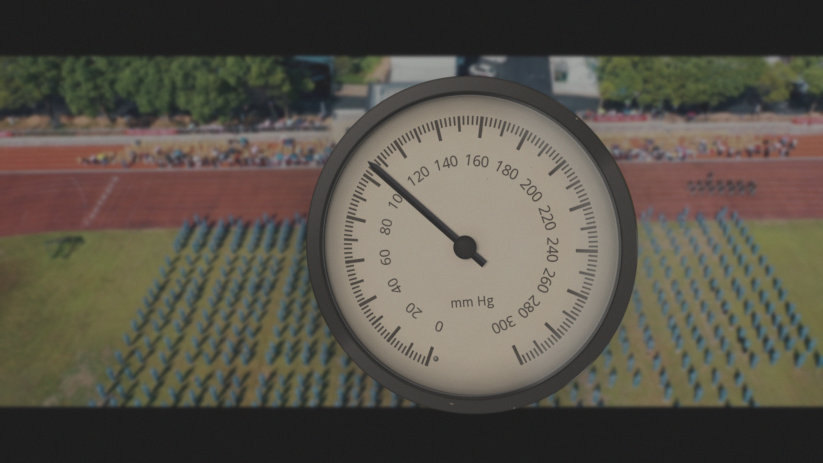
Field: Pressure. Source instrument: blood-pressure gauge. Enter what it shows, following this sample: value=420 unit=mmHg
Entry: value=106 unit=mmHg
